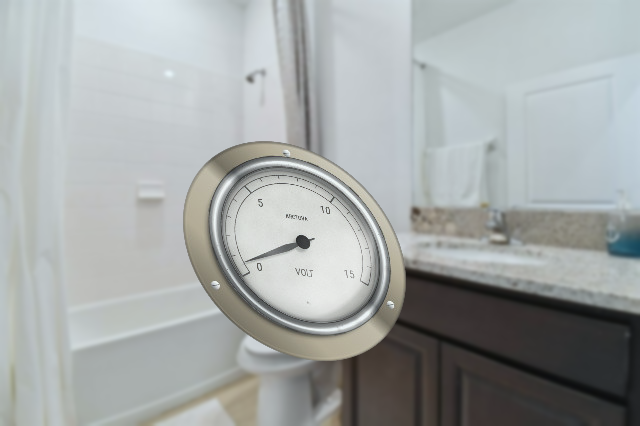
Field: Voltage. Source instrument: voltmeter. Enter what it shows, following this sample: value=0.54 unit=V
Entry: value=0.5 unit=V
